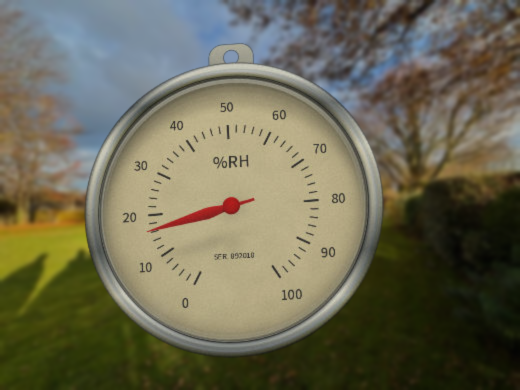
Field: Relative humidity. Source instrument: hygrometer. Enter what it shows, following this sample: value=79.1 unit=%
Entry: value=16 unit=%
